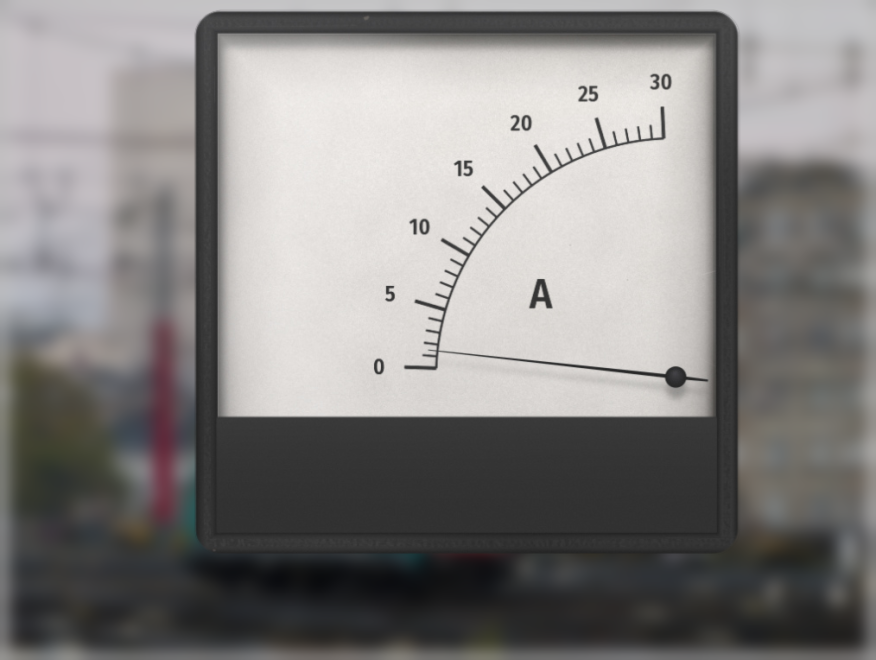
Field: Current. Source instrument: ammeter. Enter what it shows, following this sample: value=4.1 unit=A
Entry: value=1.5 unit=A
